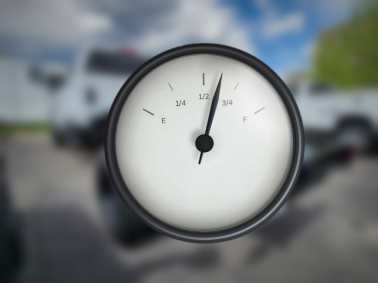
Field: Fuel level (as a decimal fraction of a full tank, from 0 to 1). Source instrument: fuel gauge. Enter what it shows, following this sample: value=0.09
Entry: value=0.625
